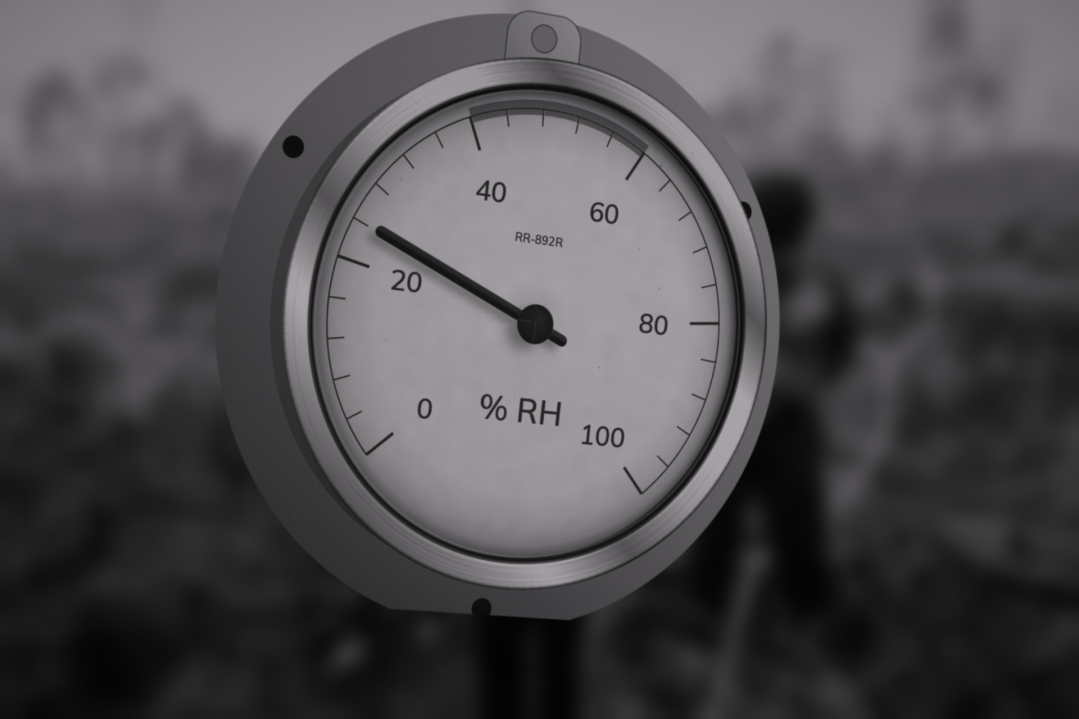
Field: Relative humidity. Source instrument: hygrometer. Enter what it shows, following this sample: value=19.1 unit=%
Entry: value=24 unit=%
